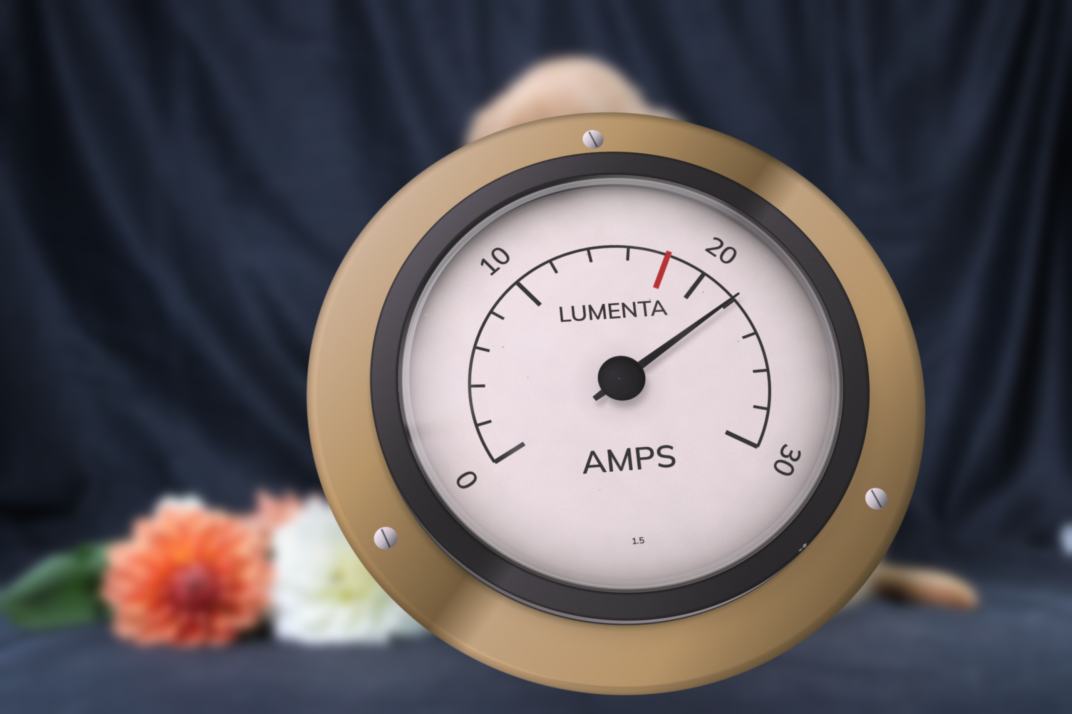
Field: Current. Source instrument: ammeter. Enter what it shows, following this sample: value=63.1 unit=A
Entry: value=22 unit=A
